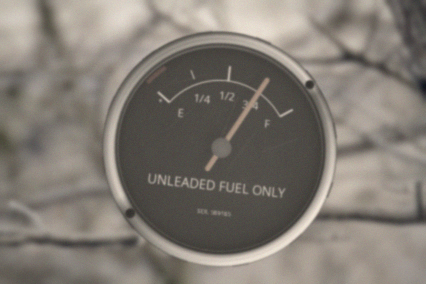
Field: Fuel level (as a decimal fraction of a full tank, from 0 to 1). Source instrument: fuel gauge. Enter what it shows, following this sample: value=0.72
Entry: value=0.75
